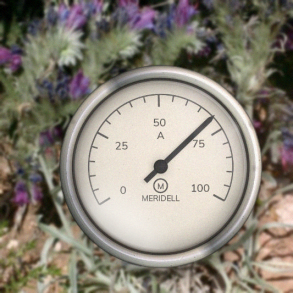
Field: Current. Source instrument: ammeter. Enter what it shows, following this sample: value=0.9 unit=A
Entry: value=70 unit=A
